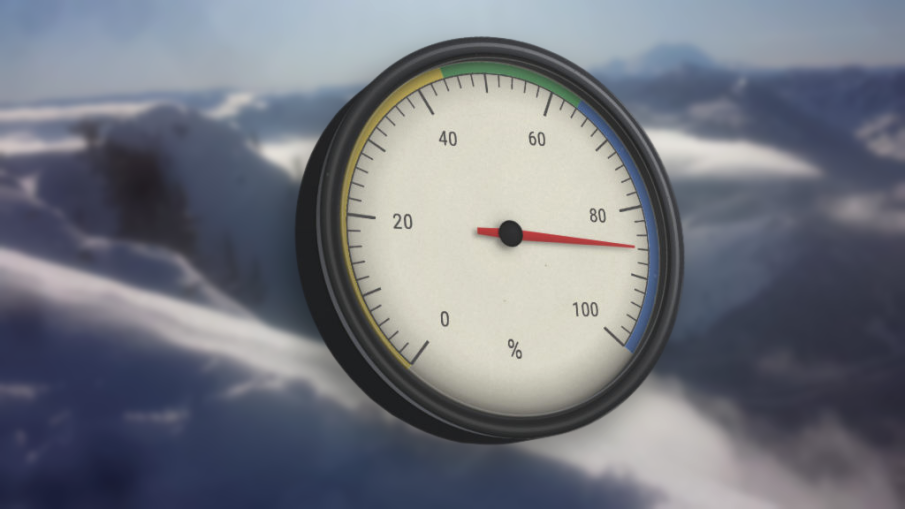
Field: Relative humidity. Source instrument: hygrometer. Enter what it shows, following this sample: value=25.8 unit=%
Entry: value=86 unit=%
